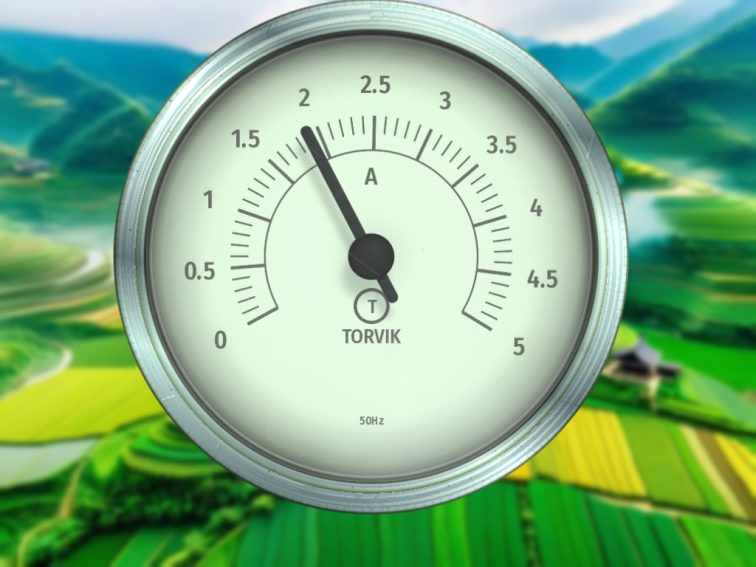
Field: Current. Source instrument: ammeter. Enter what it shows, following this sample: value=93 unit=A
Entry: value=1.9 unit=A
